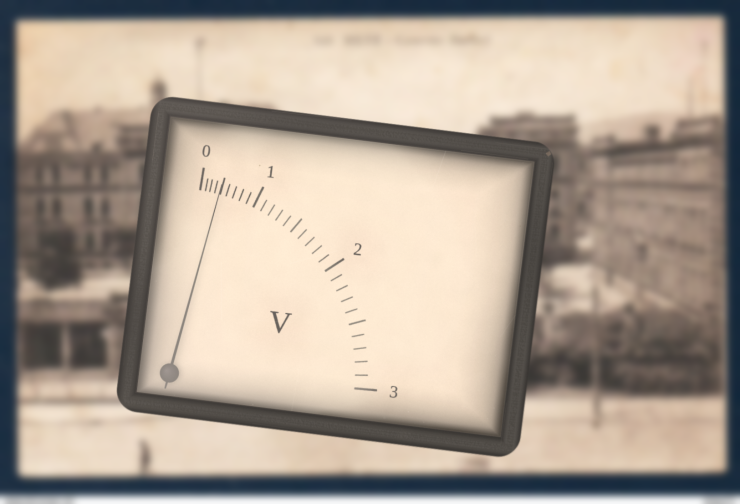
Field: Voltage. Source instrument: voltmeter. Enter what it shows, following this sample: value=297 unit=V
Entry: value=0.5 unit=V
